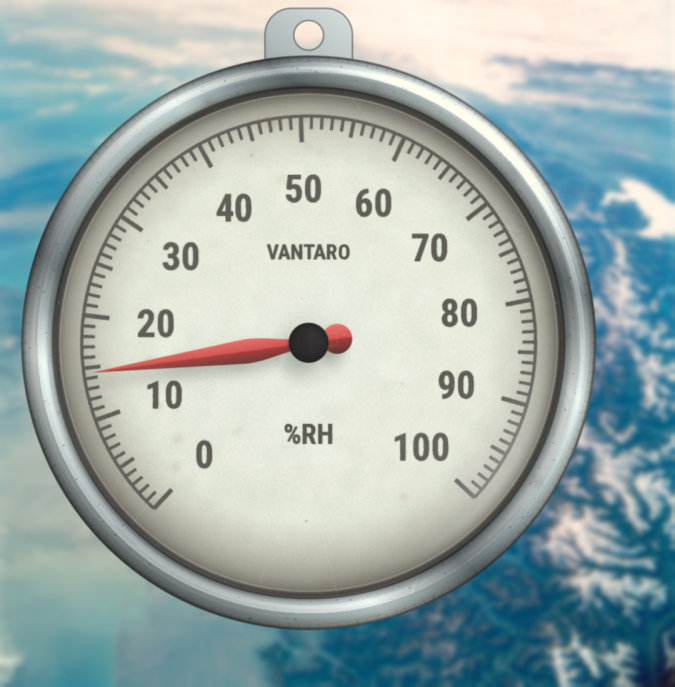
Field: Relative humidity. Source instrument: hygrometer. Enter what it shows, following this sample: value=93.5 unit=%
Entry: value=14.5 unit=%
